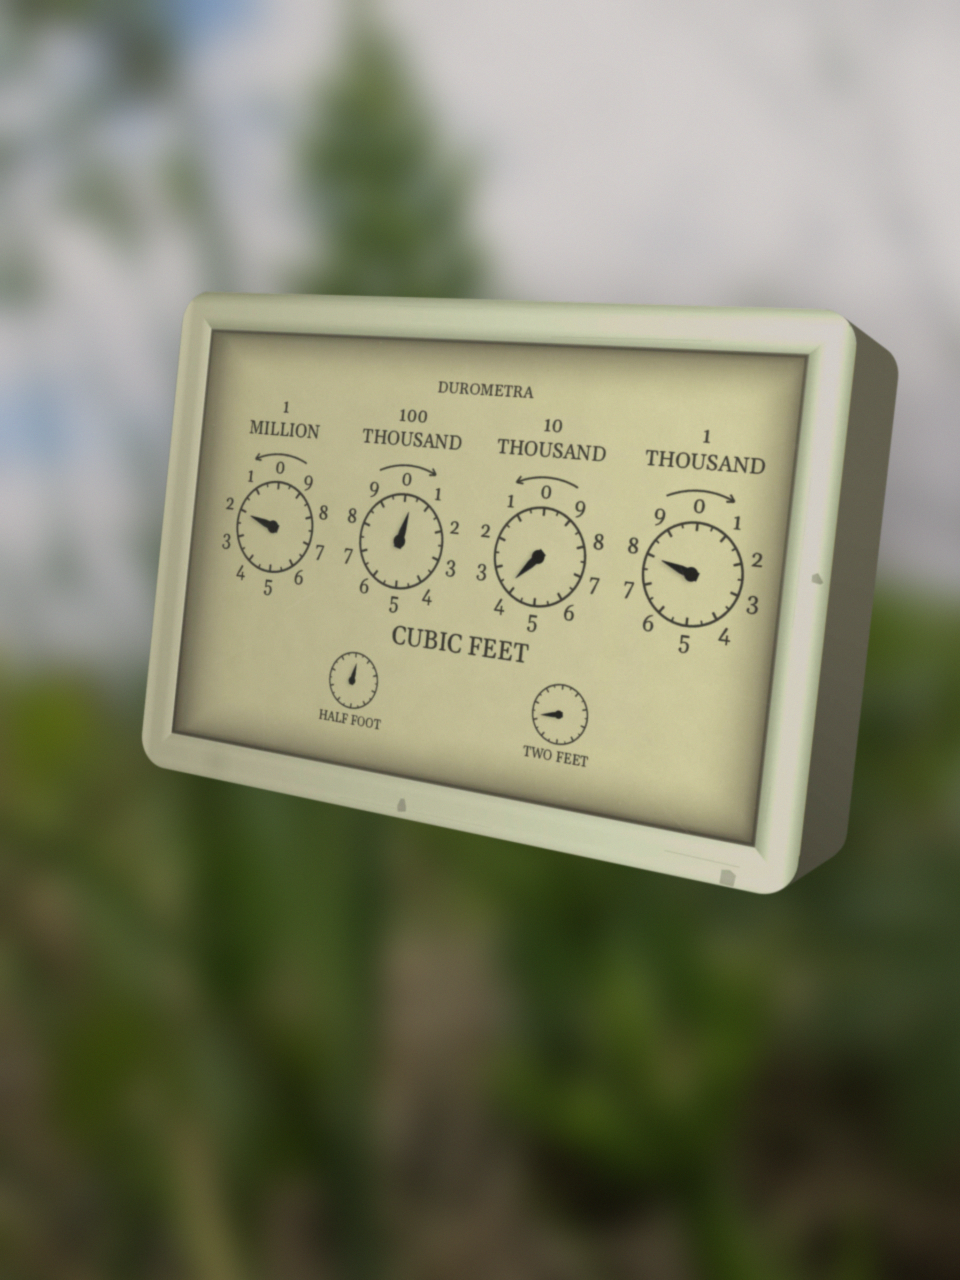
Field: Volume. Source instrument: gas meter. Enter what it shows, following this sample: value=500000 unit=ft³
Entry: value=203800 unit=ft³
